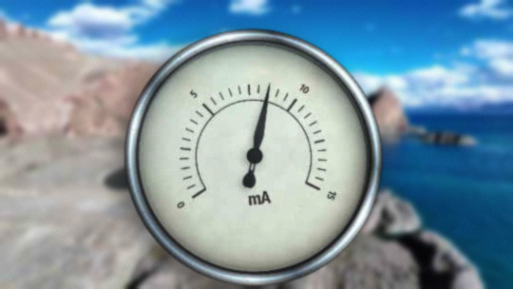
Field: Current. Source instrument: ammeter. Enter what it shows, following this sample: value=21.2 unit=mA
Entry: value=8.5 unit=mA
